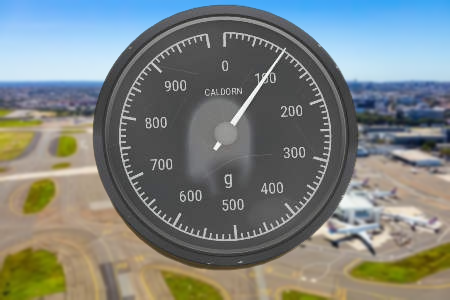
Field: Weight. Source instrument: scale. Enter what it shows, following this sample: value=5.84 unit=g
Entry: value=100 unit=g
